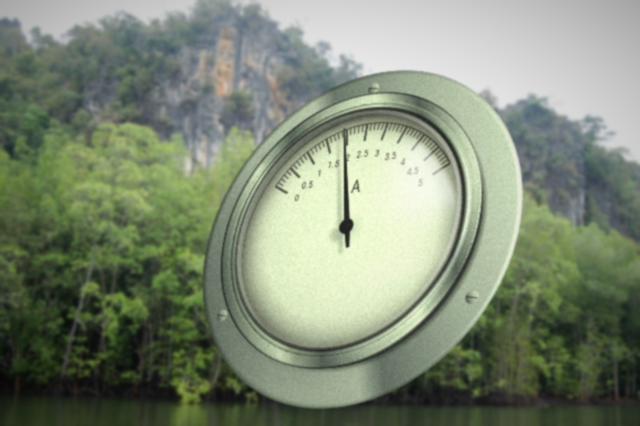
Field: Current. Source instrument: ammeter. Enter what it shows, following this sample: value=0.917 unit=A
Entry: value=2 unit=A
